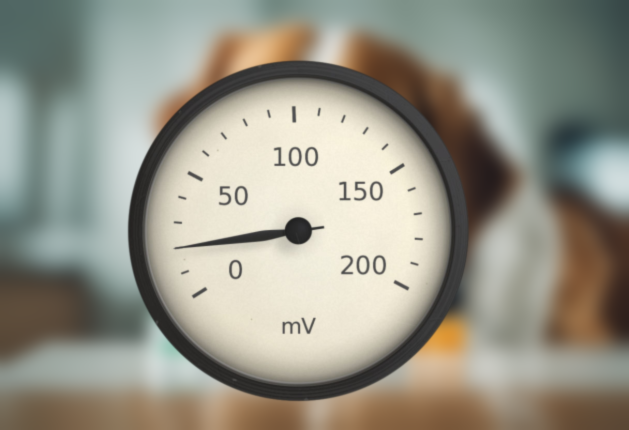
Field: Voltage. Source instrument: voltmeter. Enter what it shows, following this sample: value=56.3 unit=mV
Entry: value=20 unit=mV
